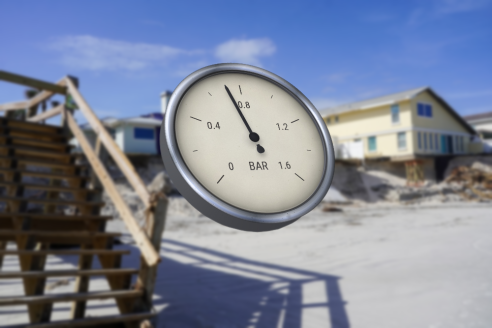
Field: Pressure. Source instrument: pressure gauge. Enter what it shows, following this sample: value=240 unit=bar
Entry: value=0.7 unit=bar
